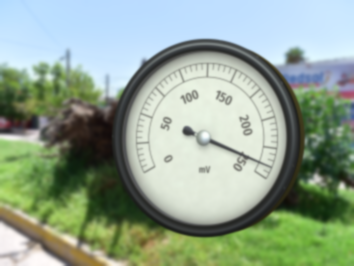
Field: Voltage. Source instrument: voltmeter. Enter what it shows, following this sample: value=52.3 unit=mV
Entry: value=240 unit=mV
